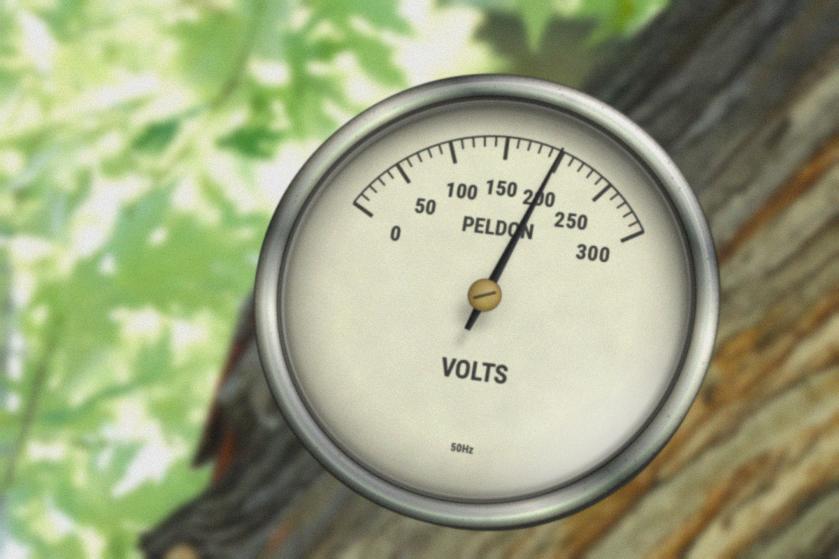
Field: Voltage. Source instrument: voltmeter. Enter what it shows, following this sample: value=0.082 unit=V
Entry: value=200 unit=V
